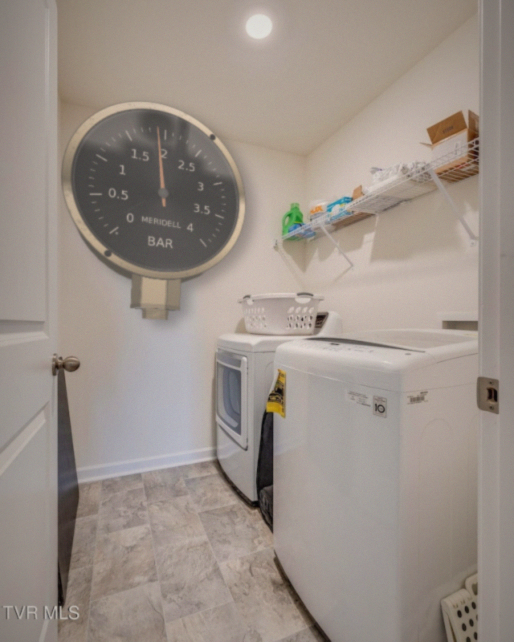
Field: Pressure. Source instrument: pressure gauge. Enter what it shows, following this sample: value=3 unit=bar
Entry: value=1.9 unit=bar
